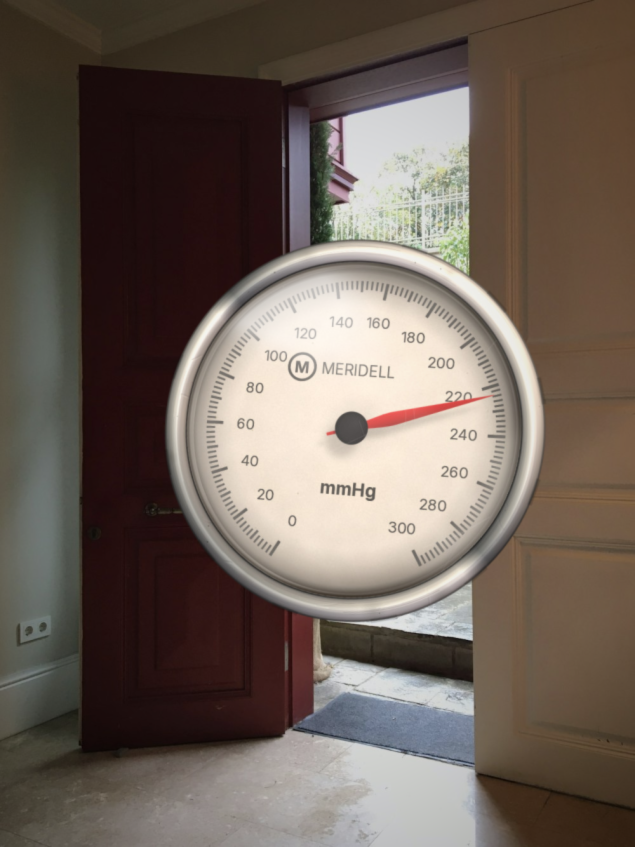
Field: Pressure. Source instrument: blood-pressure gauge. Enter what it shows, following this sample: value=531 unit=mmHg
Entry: value=224 unit=mmHg
